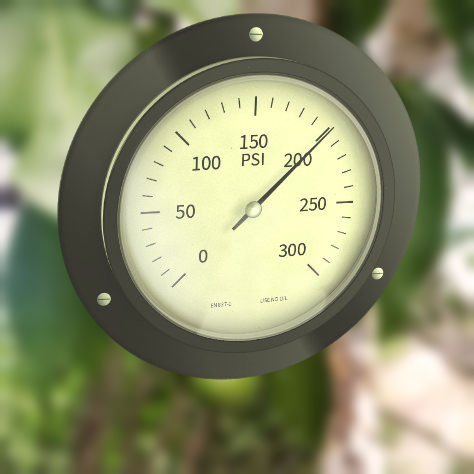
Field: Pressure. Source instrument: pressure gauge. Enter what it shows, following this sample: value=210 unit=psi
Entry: value=200 unit=psi
